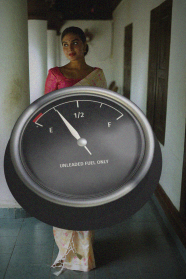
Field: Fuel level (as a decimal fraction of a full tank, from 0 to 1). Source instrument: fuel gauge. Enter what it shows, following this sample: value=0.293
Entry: value=0.25
